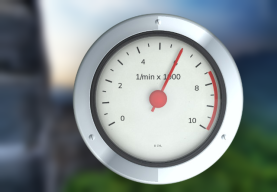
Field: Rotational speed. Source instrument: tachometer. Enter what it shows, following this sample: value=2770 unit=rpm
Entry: value=6000 unit=rpm
